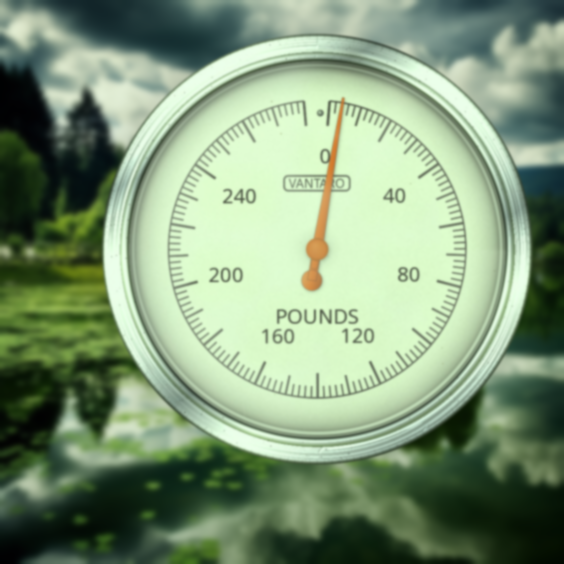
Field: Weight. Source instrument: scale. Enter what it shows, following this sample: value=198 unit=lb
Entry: value=4 unit=lb
